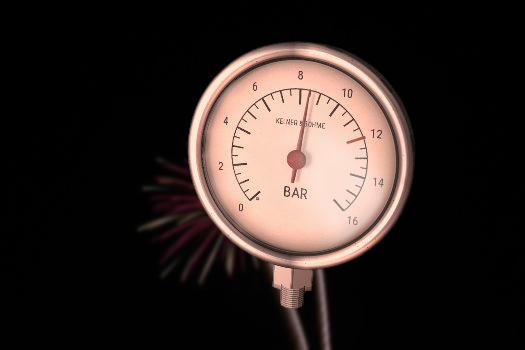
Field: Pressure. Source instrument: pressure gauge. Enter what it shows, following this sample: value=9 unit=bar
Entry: value=8.5 unit=bar
